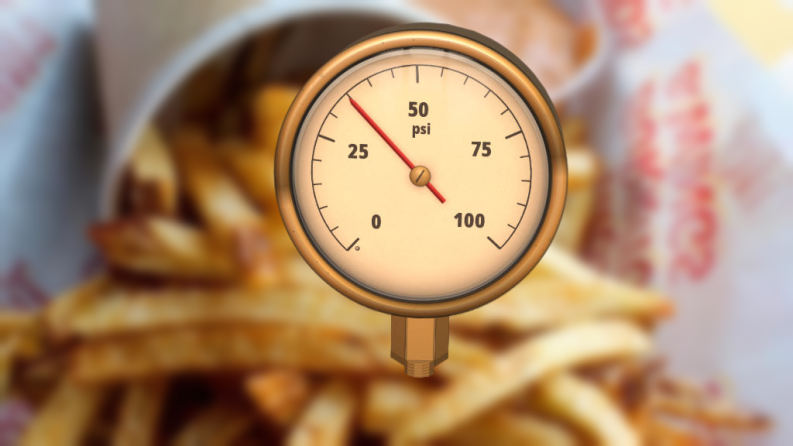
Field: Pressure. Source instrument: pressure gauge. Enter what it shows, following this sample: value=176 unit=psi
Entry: value=35 unit=psi
